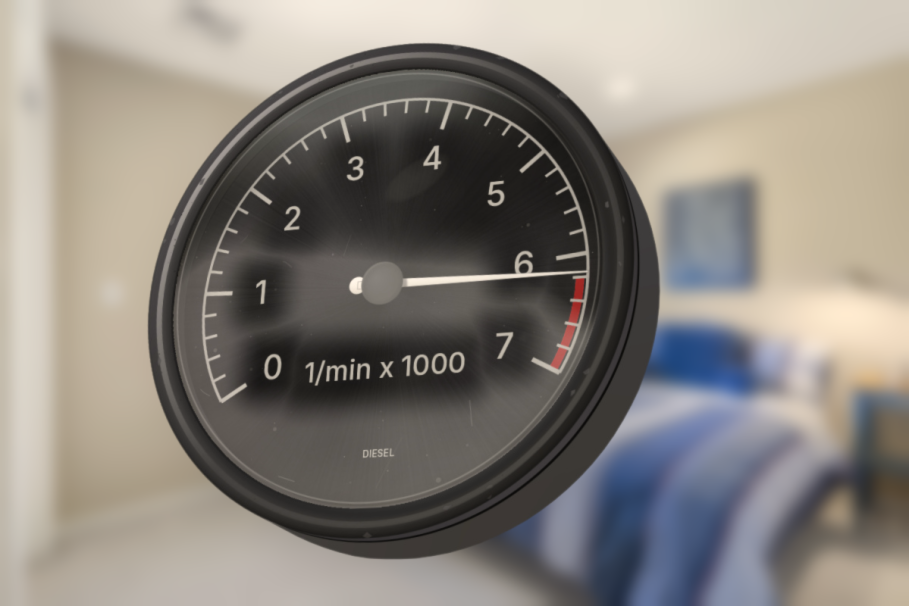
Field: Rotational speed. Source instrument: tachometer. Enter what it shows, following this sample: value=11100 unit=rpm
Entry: value=6200 unit=rpm
